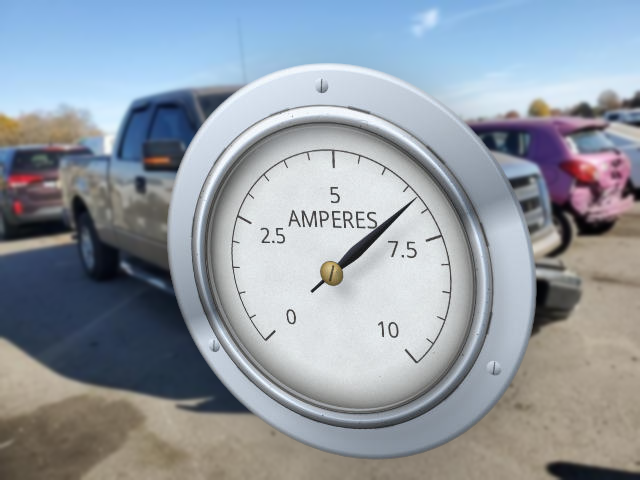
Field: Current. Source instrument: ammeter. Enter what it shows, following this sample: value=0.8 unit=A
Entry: value=6.75 unit=A
